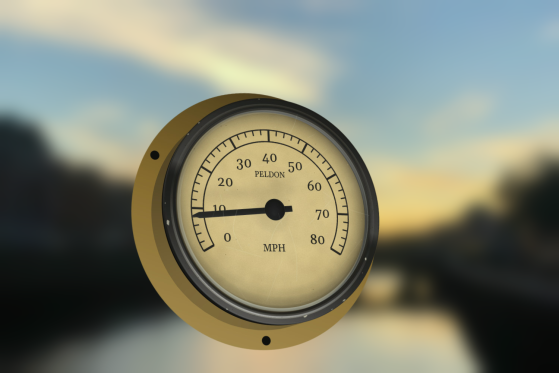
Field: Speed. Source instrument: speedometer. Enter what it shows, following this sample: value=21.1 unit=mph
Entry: value=8 unit=mph
